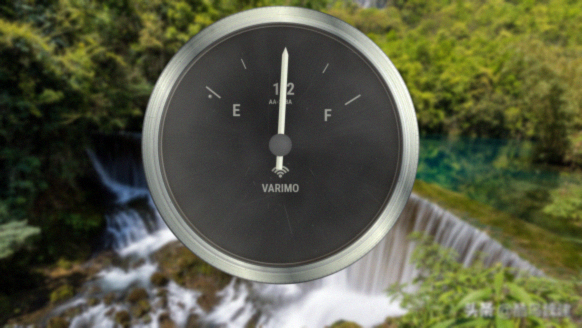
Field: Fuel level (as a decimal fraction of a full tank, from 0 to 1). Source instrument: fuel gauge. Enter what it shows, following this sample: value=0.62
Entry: value=0.5
